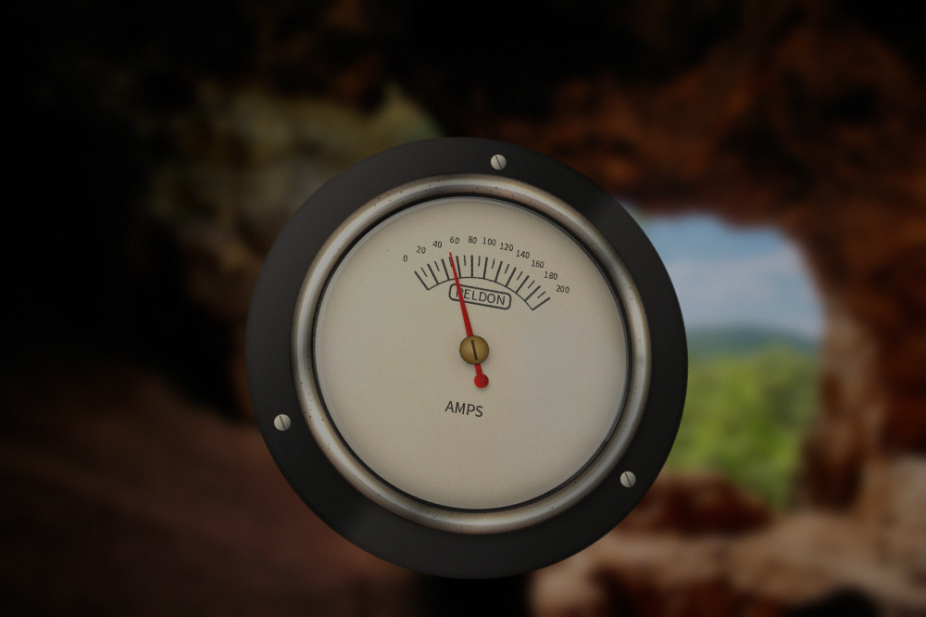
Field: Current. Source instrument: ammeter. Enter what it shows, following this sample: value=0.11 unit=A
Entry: value=50 unit=A
